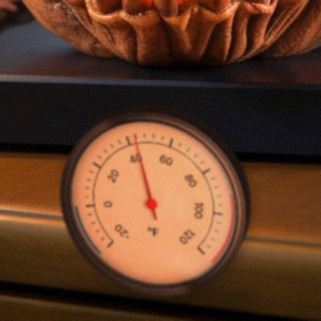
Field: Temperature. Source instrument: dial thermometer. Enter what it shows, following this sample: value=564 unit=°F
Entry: value=44 unit=°F
